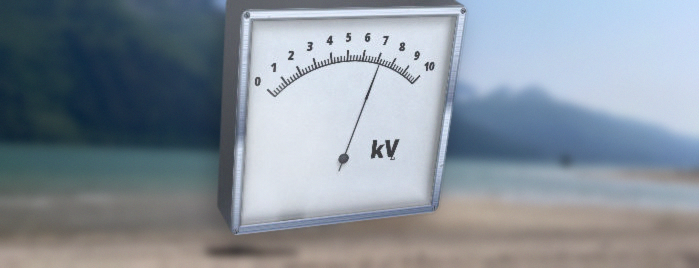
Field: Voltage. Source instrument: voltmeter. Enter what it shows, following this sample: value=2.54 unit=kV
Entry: value=7 unit=kV
